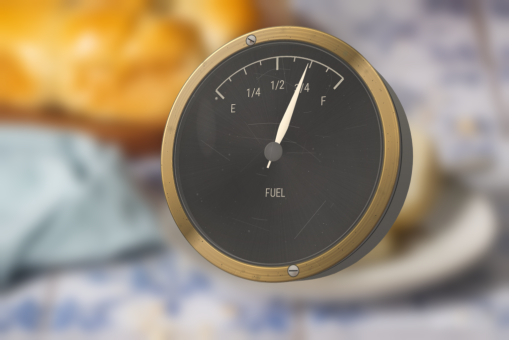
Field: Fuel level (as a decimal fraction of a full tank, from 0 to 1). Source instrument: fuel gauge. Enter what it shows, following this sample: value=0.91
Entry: value=0.75
